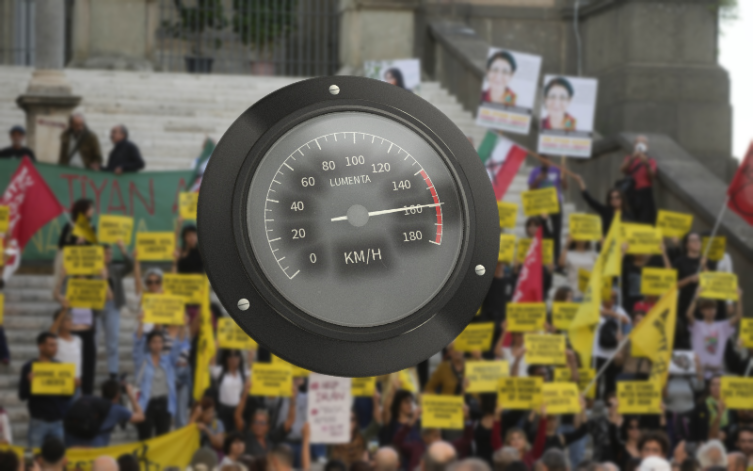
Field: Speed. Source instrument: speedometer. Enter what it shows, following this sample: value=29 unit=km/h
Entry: value=160 unit=km/h
